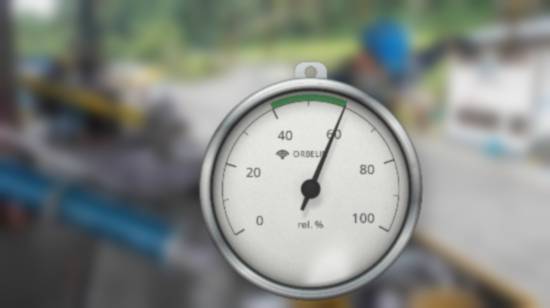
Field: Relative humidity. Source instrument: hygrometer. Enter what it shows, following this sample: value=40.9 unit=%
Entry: value=60 unit=%
